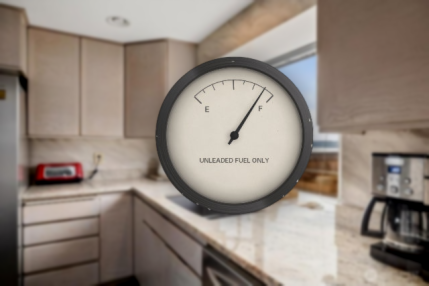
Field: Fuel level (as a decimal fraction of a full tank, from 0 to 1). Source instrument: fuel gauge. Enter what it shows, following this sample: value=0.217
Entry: value=0.875
